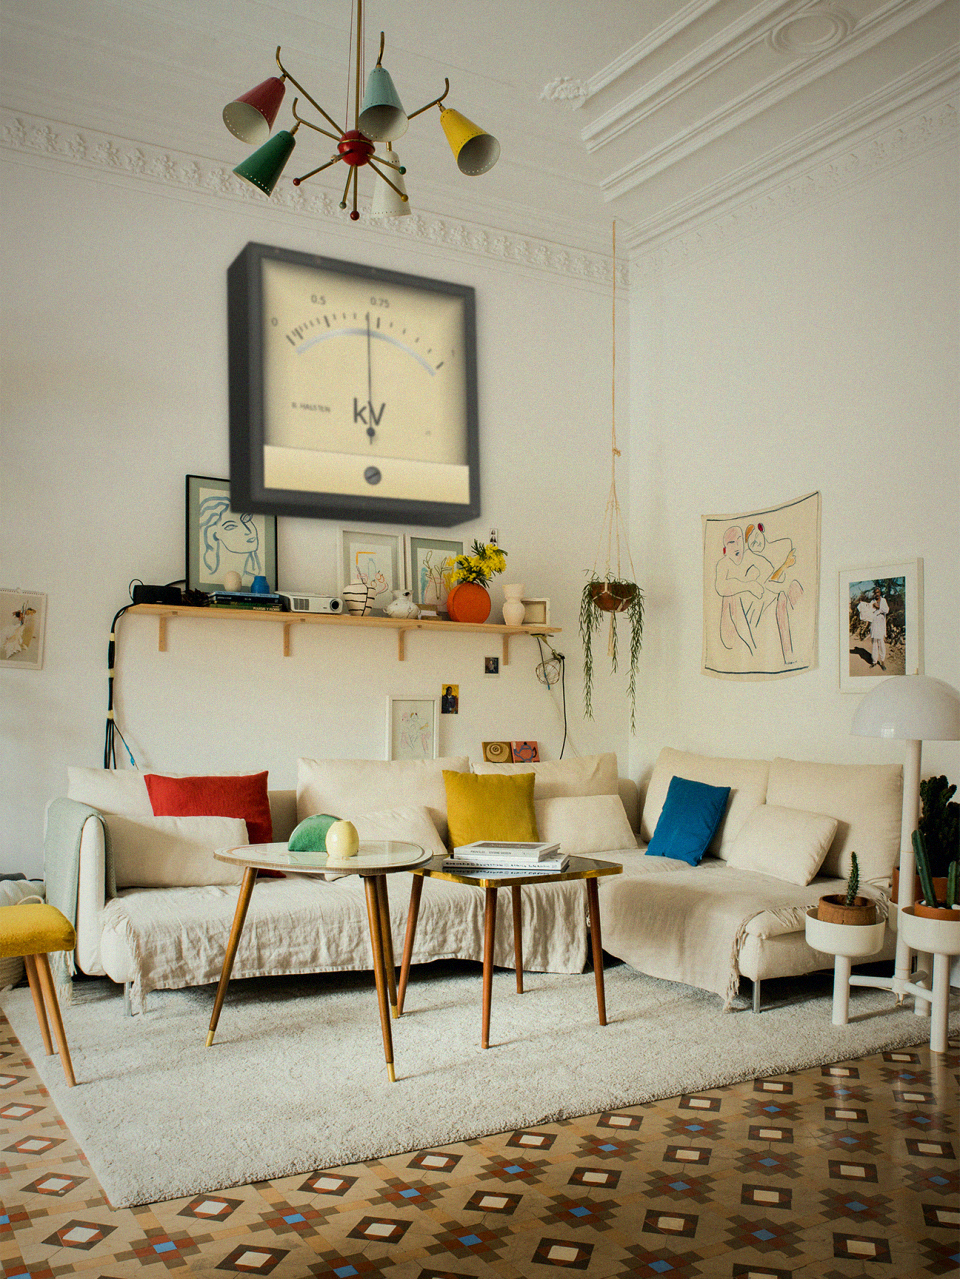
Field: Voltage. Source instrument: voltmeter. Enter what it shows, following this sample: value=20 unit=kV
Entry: value=0.7 unit=kV
